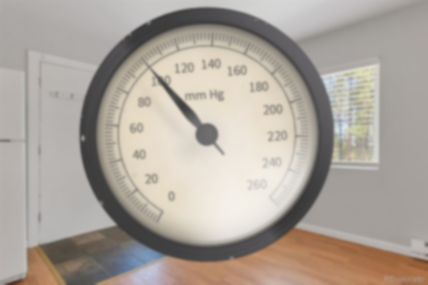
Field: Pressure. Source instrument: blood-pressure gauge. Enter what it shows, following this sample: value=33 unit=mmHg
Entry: value=100 unit=mmHg
